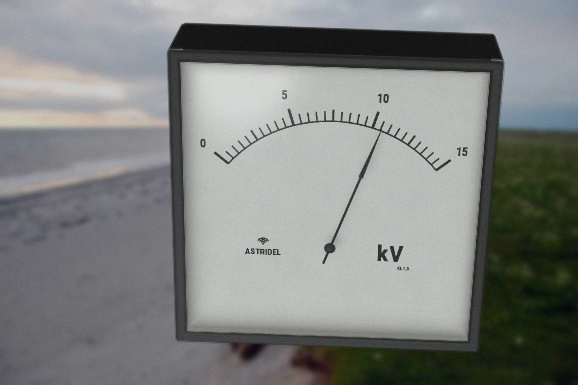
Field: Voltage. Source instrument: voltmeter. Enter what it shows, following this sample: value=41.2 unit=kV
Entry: value=10.5 unit=kV
